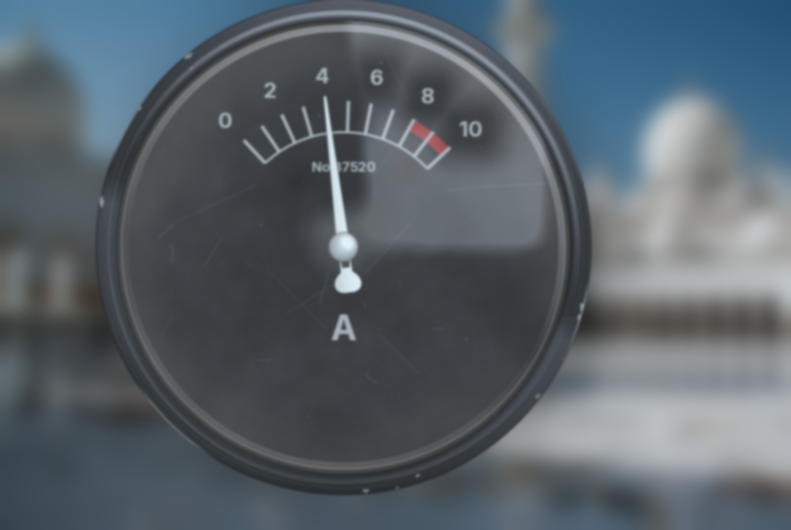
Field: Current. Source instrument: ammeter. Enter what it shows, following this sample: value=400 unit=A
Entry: value=4 unit=A
